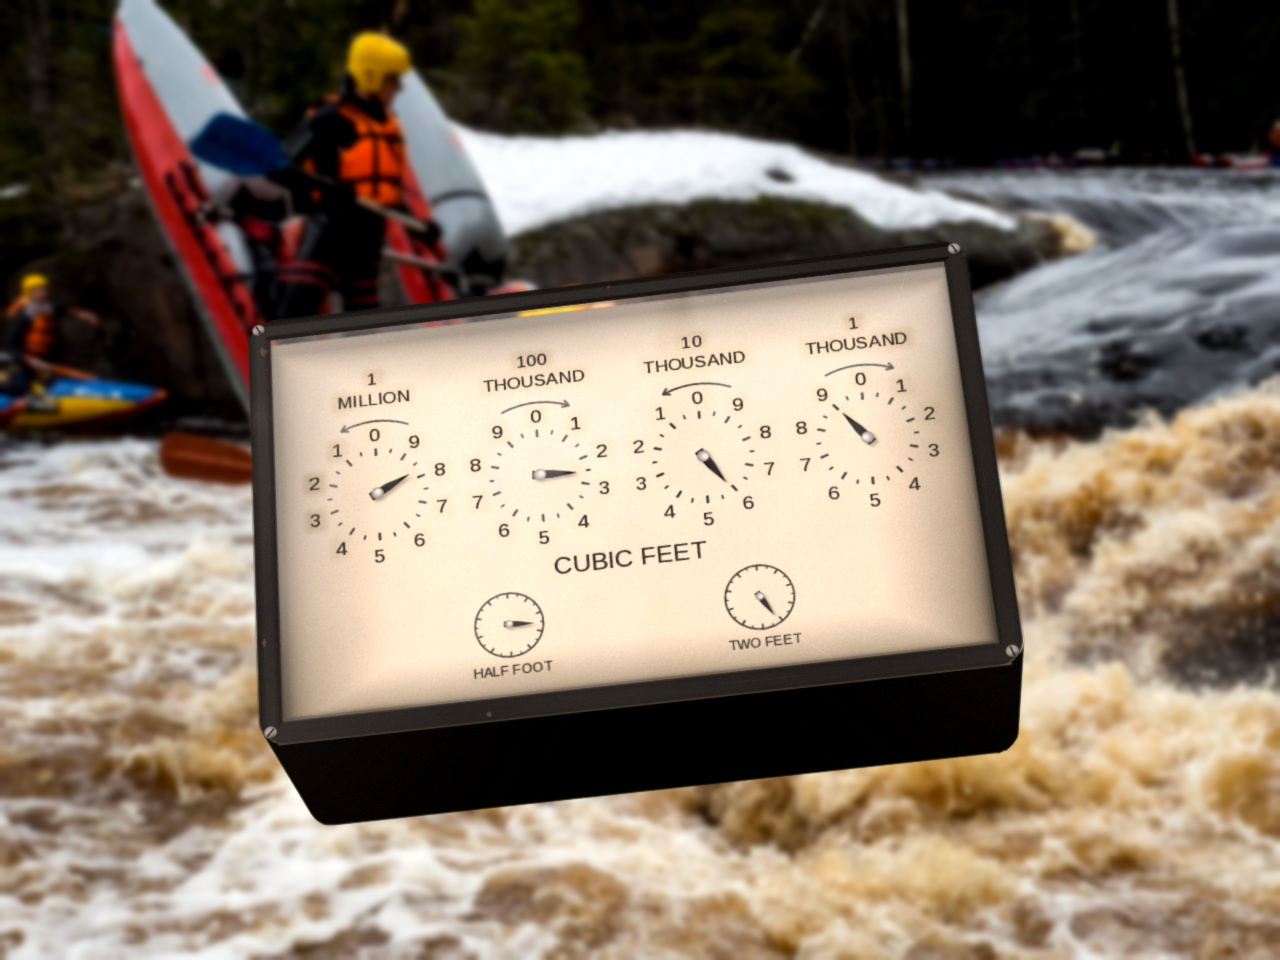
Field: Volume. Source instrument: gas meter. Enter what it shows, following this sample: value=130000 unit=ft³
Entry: value=825900 unit=ft³
